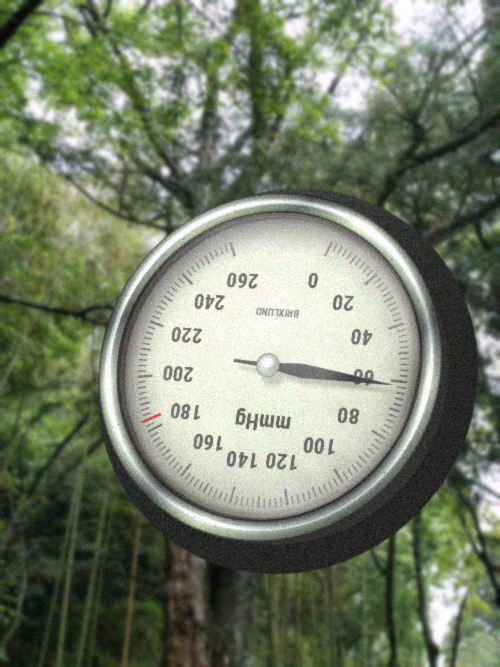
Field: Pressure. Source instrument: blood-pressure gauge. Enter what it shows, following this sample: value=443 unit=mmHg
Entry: value=62 unit=mmHg
